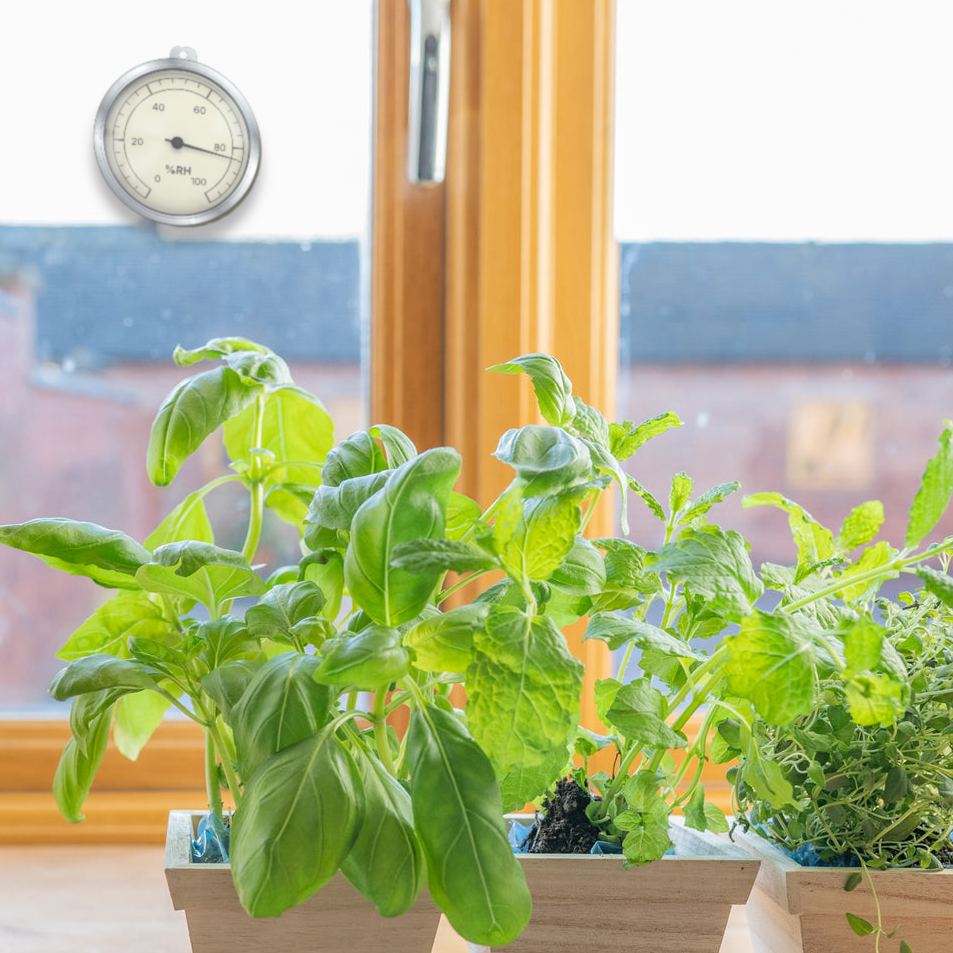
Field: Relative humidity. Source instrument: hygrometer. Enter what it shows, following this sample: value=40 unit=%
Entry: value=84 unit=%
